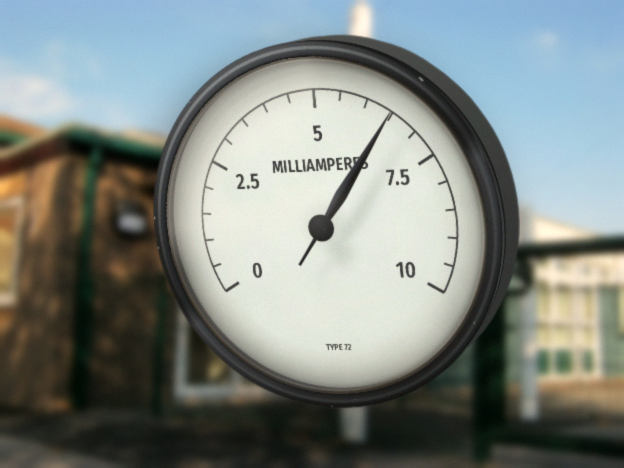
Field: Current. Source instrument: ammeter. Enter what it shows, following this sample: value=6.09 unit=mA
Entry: value=6.5 unit=mA
